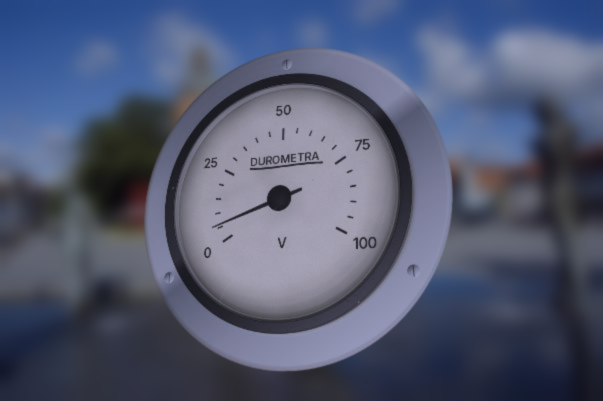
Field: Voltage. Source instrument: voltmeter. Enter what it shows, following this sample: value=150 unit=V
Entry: value=5 unit=V
